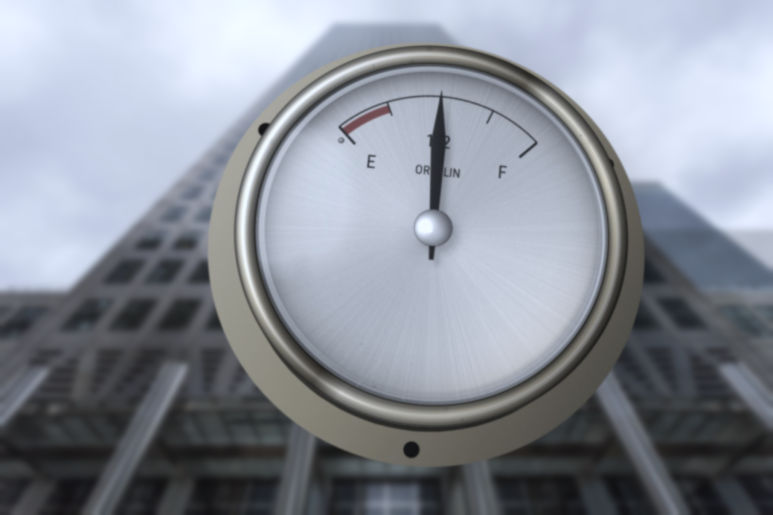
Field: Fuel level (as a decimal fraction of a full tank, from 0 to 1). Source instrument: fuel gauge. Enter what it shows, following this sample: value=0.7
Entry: value=0.5
